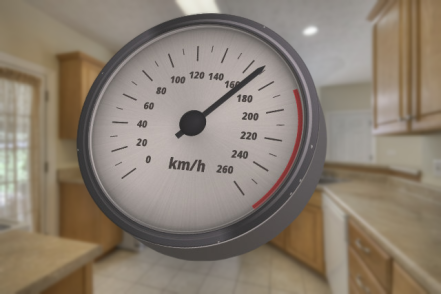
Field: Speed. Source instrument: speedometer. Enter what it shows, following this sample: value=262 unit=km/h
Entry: value=170 unit=km/h
